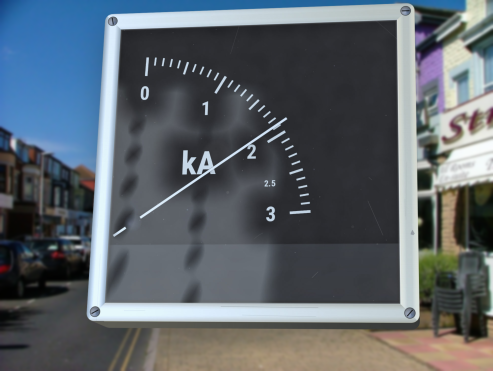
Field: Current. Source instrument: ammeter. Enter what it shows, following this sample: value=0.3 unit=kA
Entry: value=1.9 unit=kA
